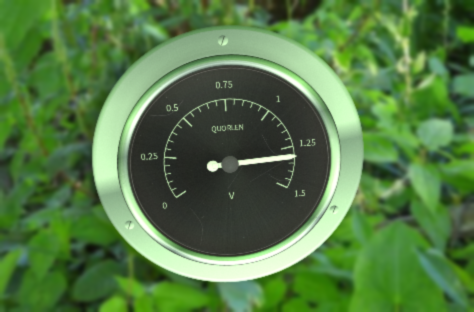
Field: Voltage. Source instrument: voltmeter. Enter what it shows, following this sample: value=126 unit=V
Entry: value=1.3 unit=V
